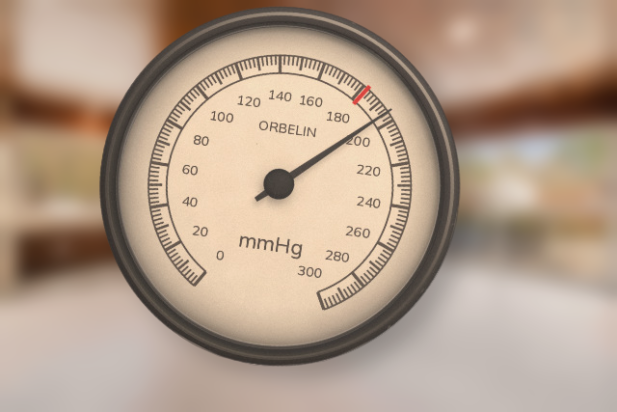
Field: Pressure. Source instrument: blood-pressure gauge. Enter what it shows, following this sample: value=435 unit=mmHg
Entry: value=196 unit=mmHg
